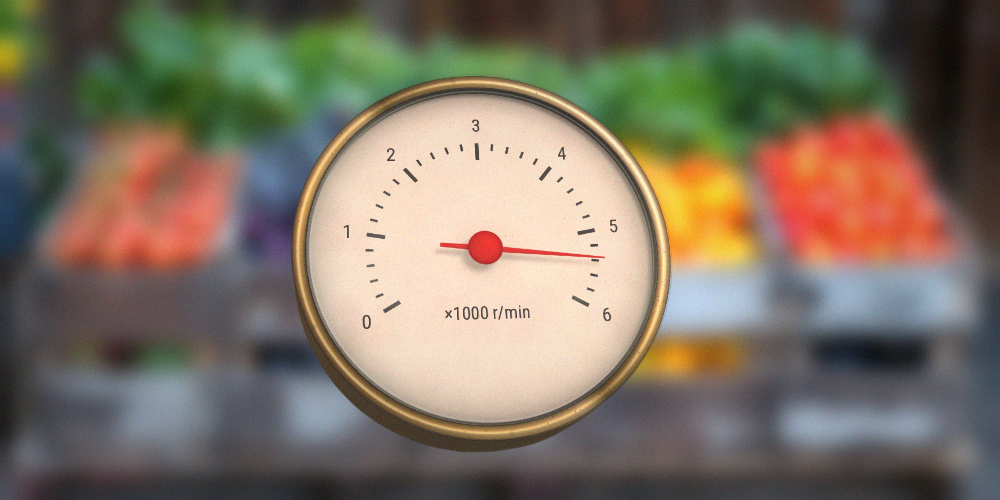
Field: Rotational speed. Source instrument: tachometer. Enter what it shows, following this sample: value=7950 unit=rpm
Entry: value=5400 unit=rpm
